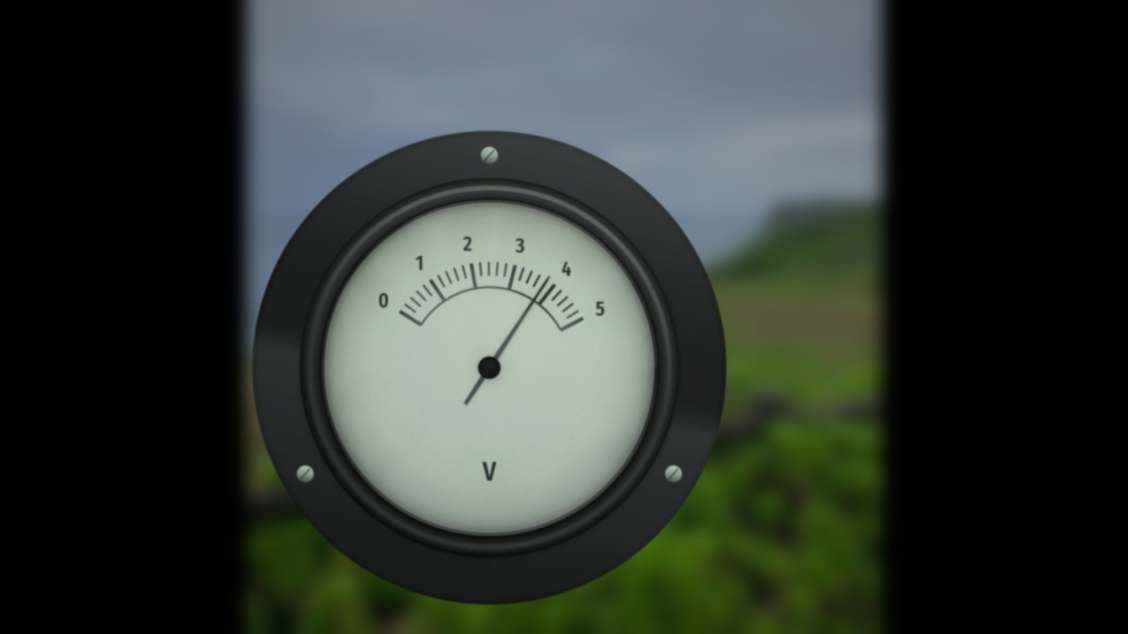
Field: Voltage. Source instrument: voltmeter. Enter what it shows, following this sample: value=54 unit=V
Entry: value=3.8 unit=V
